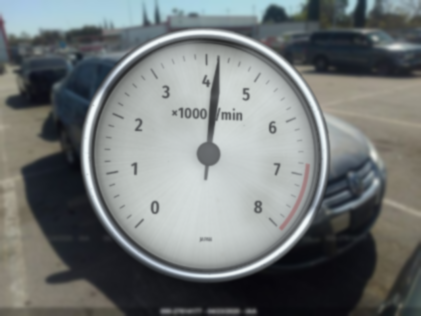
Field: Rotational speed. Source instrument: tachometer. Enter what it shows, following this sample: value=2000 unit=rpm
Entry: value=4200 unit=rpm
